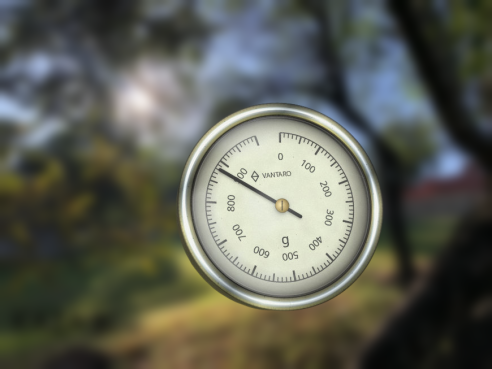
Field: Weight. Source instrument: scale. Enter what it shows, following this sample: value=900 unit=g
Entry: value=880 unit=g
